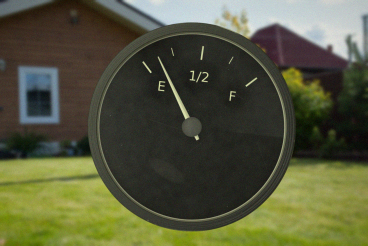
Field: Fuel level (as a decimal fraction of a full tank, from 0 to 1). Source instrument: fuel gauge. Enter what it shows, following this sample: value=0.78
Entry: value=0.125
